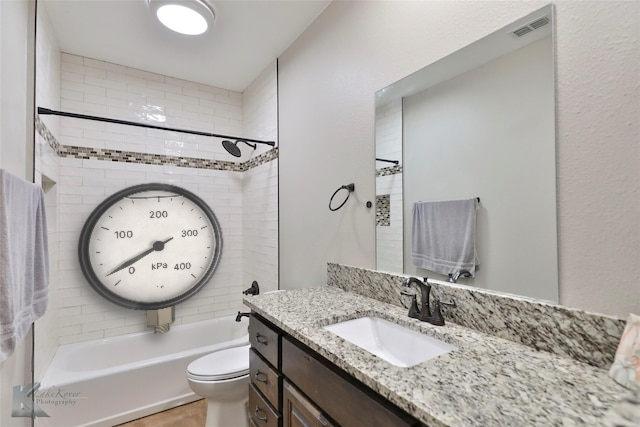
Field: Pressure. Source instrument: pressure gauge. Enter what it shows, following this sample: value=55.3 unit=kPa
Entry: value=20 unit=kPa
